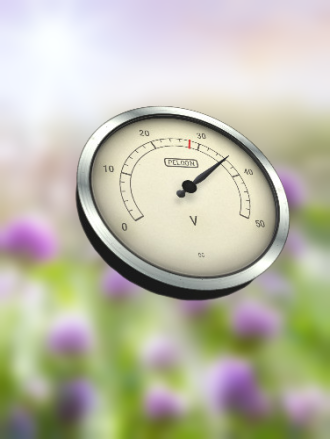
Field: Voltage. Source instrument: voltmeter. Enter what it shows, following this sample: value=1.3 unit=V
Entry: value=36 unit=V
